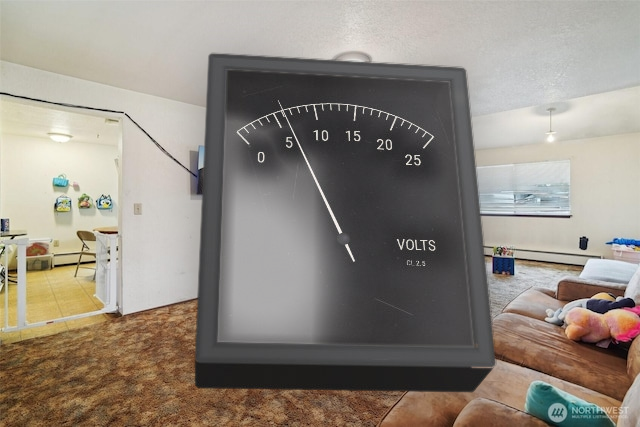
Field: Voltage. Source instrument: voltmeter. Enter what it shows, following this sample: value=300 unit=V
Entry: value=6 unit=V
